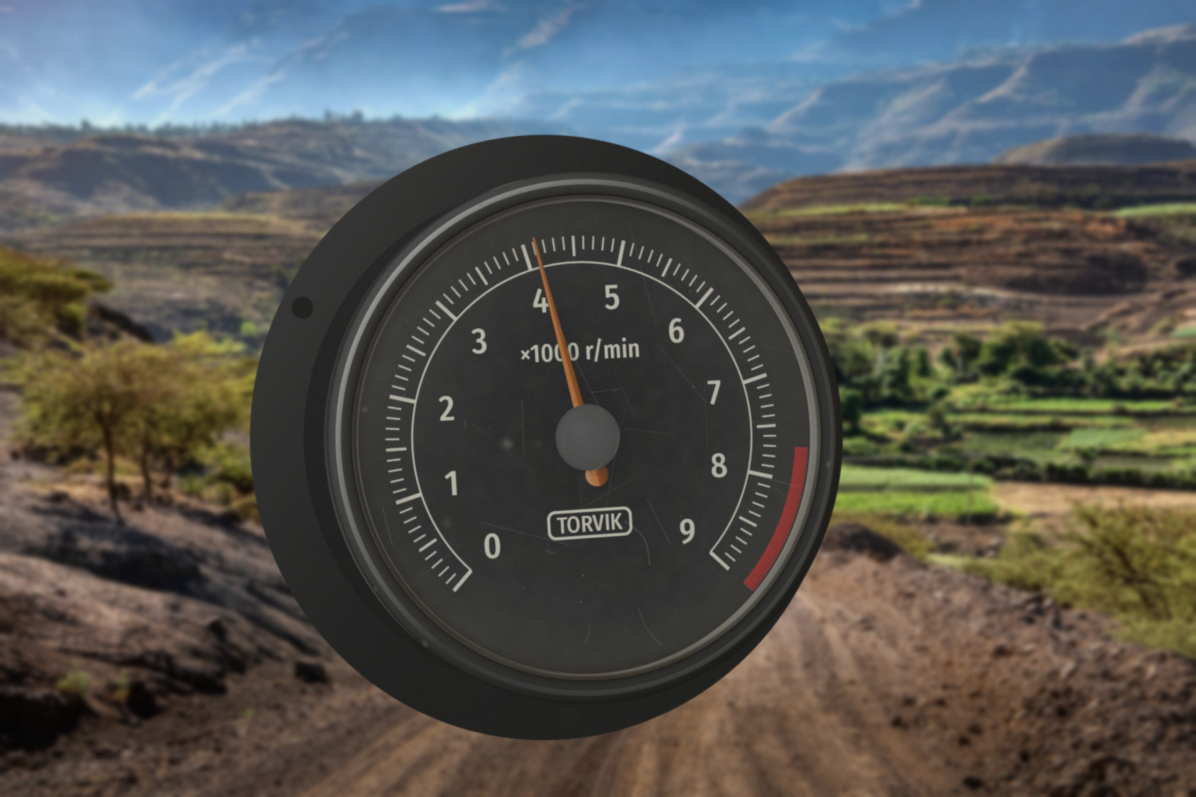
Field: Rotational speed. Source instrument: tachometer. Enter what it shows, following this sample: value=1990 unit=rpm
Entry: value=4100 unit=rpm
